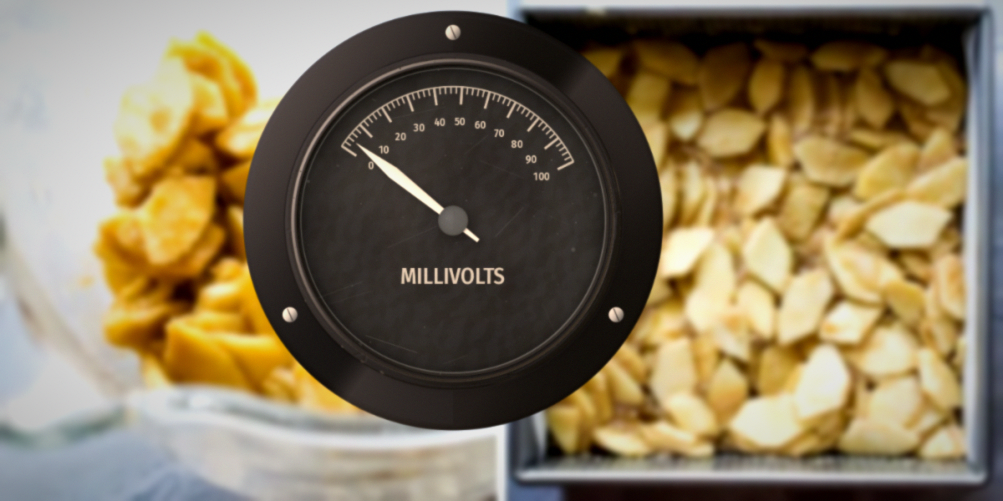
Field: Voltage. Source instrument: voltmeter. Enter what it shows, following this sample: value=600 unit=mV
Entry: value=4 unit=mV
